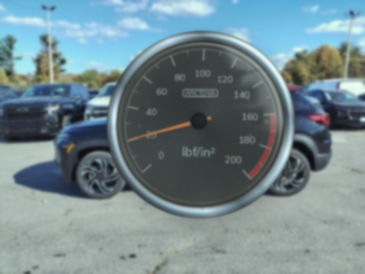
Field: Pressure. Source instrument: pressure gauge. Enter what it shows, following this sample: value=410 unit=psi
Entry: value=20 unit=psi
